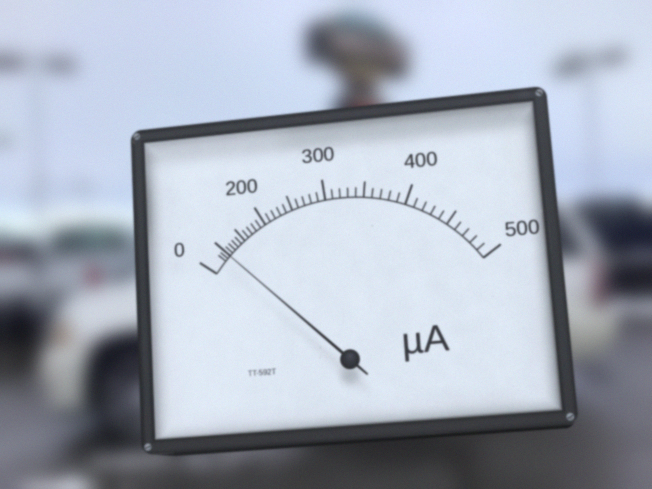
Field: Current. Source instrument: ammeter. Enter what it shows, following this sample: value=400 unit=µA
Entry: value=100 unit=µA
